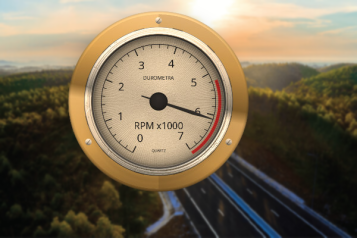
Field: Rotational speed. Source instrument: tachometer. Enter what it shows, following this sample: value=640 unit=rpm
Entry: value=6100 unit=rpm
